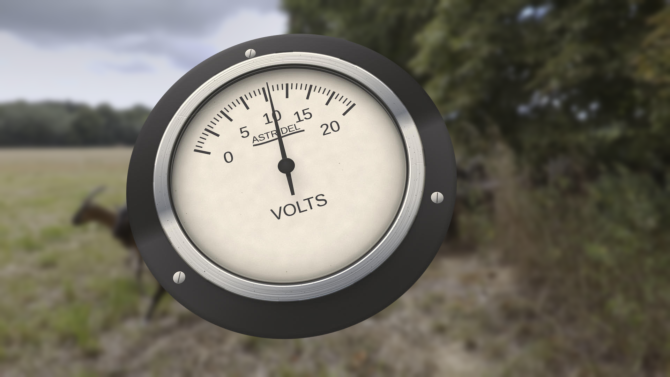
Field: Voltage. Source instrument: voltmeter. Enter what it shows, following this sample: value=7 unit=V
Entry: value=10.5 unit=V
